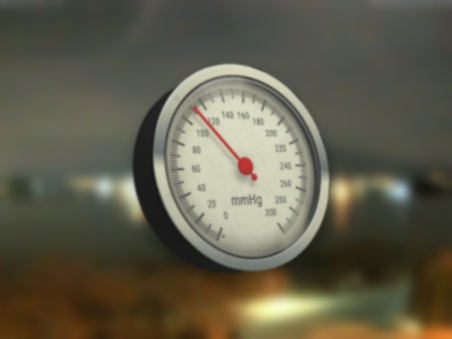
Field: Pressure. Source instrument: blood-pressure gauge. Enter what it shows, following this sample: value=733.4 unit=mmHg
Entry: value=110 unit=mmHg
